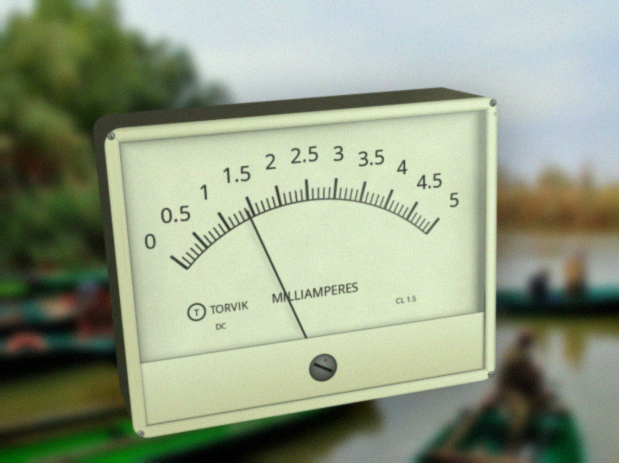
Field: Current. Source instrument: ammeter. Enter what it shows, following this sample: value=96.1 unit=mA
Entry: value=1.4 unit=mA
